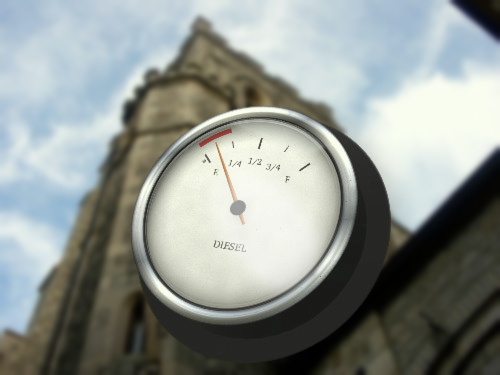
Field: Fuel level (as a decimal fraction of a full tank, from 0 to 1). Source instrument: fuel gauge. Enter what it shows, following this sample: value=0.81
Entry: value=0.125
